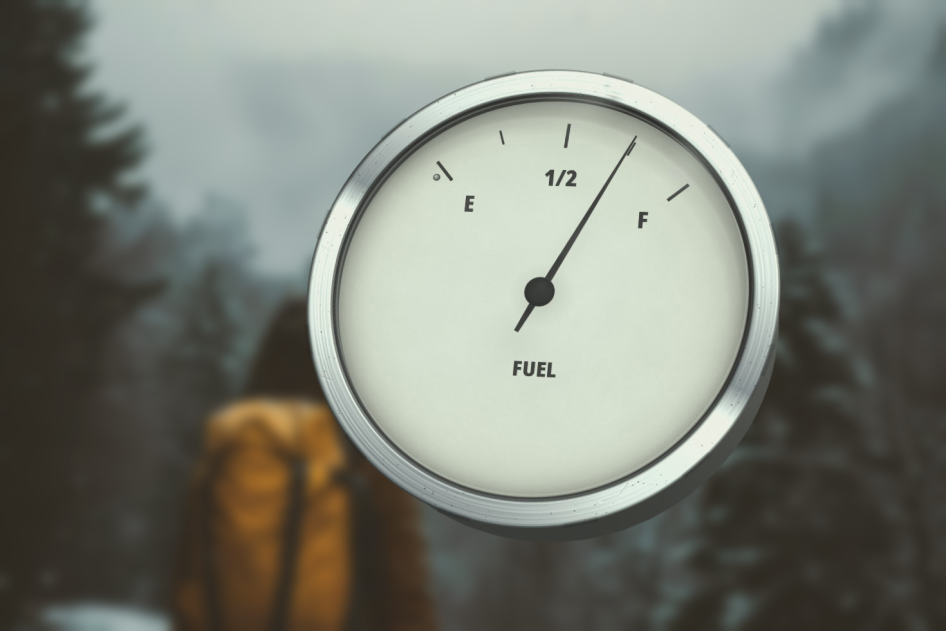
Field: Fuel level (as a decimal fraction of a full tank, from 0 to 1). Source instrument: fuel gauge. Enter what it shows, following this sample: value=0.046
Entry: value=0.75
